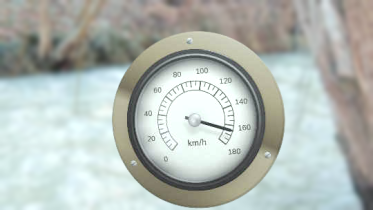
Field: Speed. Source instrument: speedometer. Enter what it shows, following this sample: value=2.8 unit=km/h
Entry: value=165 unit=km/h
